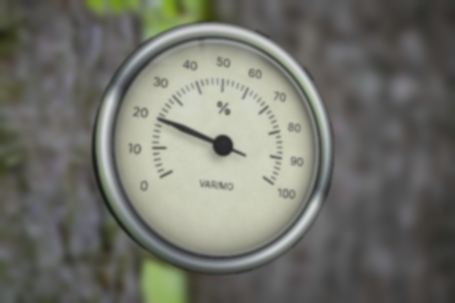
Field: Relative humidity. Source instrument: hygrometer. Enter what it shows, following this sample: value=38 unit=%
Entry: value=20 unit=%
